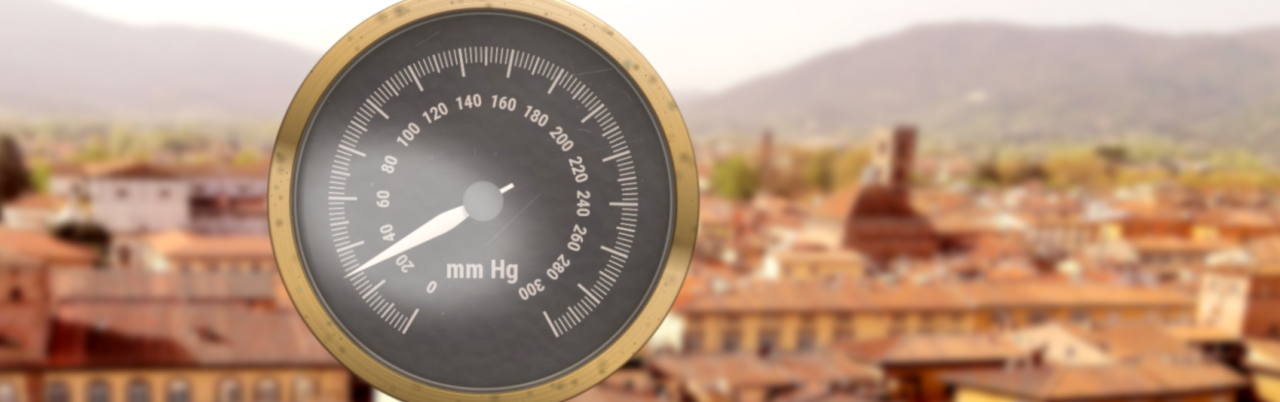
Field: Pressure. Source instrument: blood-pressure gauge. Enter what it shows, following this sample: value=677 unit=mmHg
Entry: value=30 unit=mmHg
